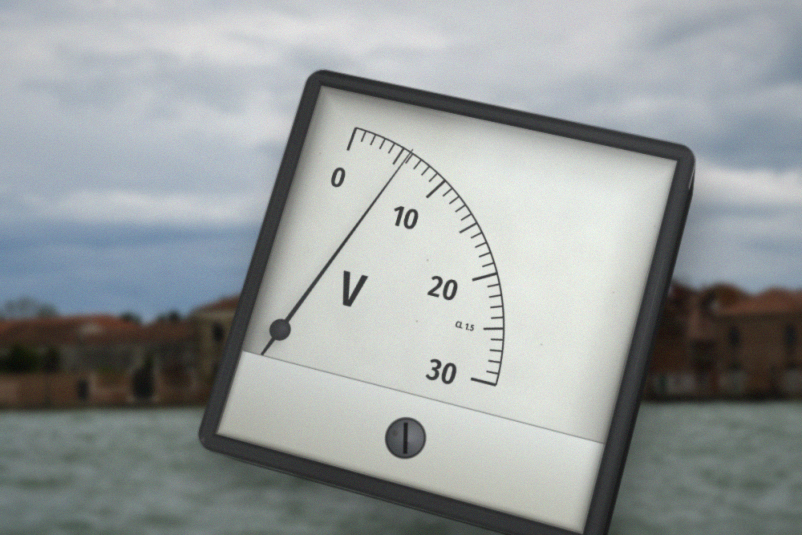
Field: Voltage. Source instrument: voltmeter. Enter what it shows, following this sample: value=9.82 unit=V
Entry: value=6 unit=V
